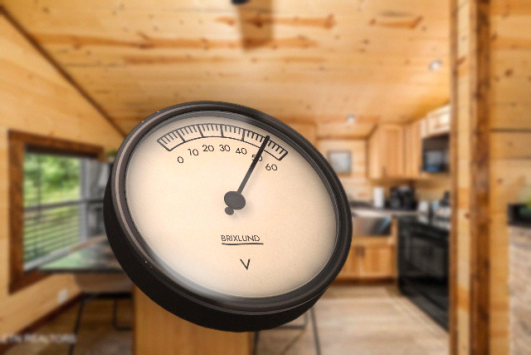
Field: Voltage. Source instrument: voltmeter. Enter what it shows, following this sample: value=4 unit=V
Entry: value=50 unit=V
